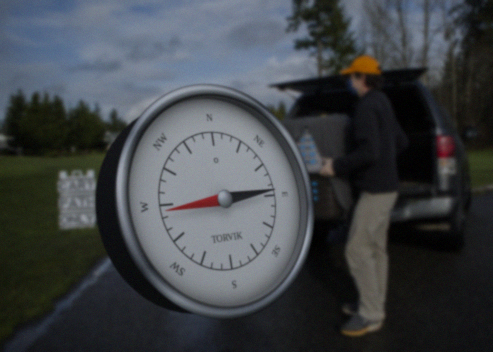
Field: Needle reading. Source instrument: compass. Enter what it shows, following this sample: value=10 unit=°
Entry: value=265 unit=°
